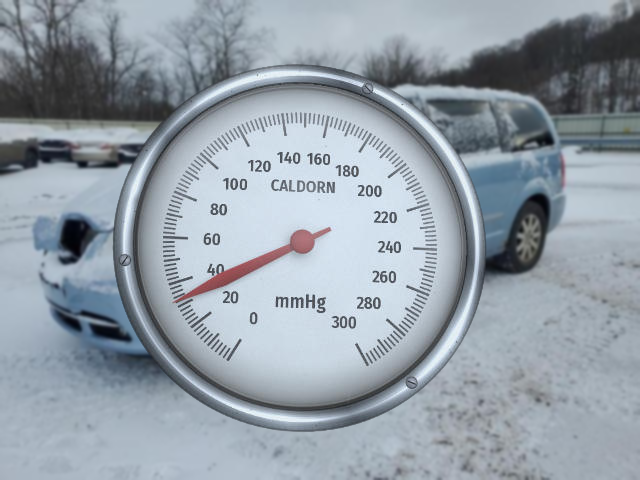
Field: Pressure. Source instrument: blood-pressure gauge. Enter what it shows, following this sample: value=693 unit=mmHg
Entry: value=32 unit=mmHg
